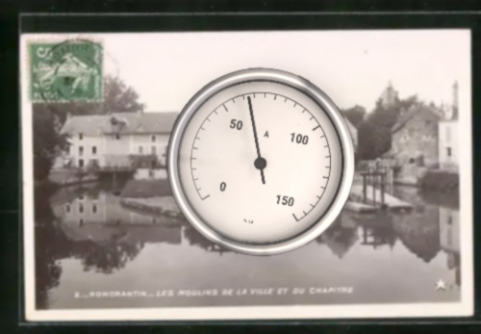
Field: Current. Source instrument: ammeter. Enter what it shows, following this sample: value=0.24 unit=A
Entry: value=62.5 unit=A
